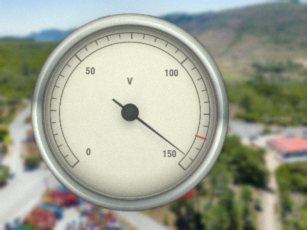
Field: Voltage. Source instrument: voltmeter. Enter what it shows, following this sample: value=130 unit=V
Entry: value=145 unit=V
